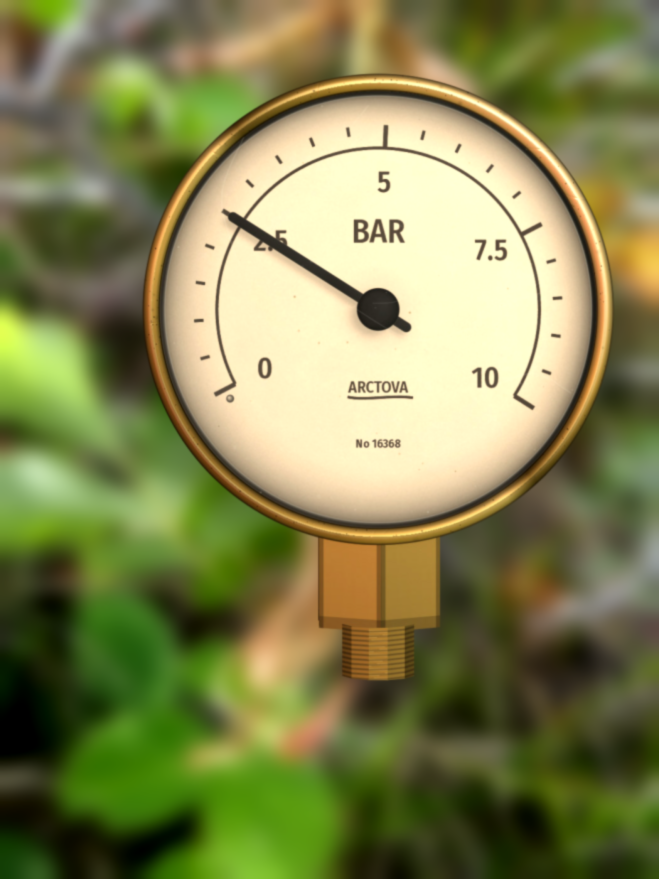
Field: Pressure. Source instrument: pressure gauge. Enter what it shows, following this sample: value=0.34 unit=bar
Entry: value=2.5 unit=bar
